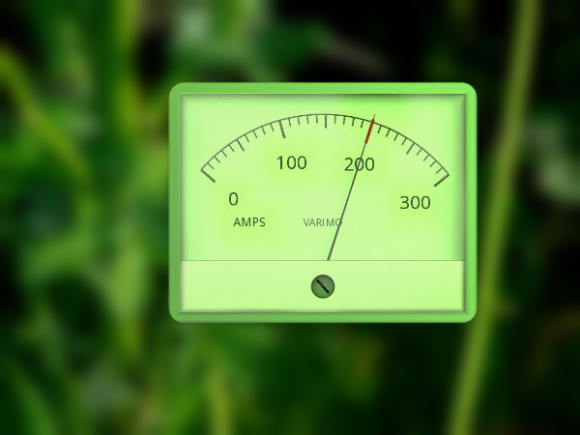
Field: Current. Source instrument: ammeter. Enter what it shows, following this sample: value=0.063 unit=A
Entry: value=200 unit=A
